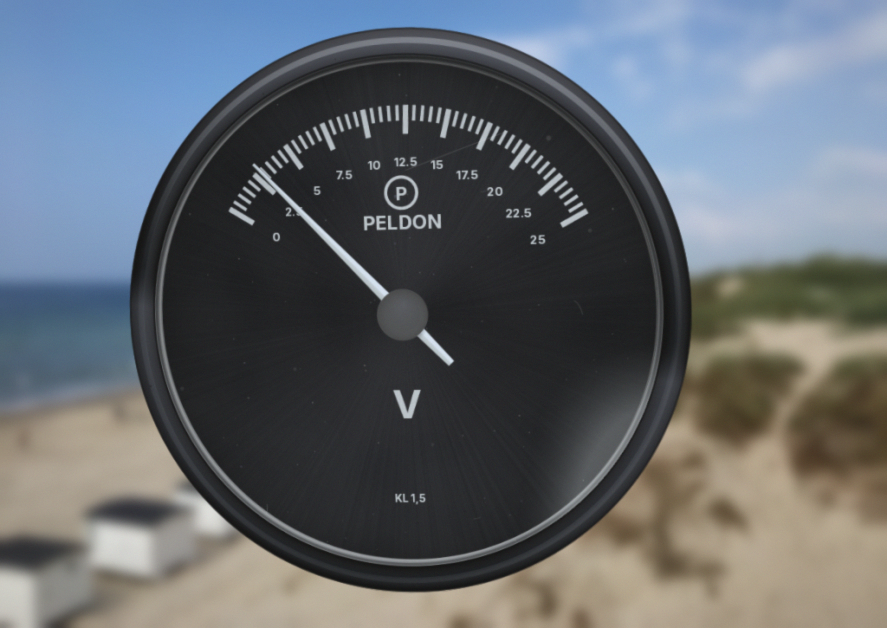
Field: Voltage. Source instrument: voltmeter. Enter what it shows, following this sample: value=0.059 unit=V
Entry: value=3 unit=V
